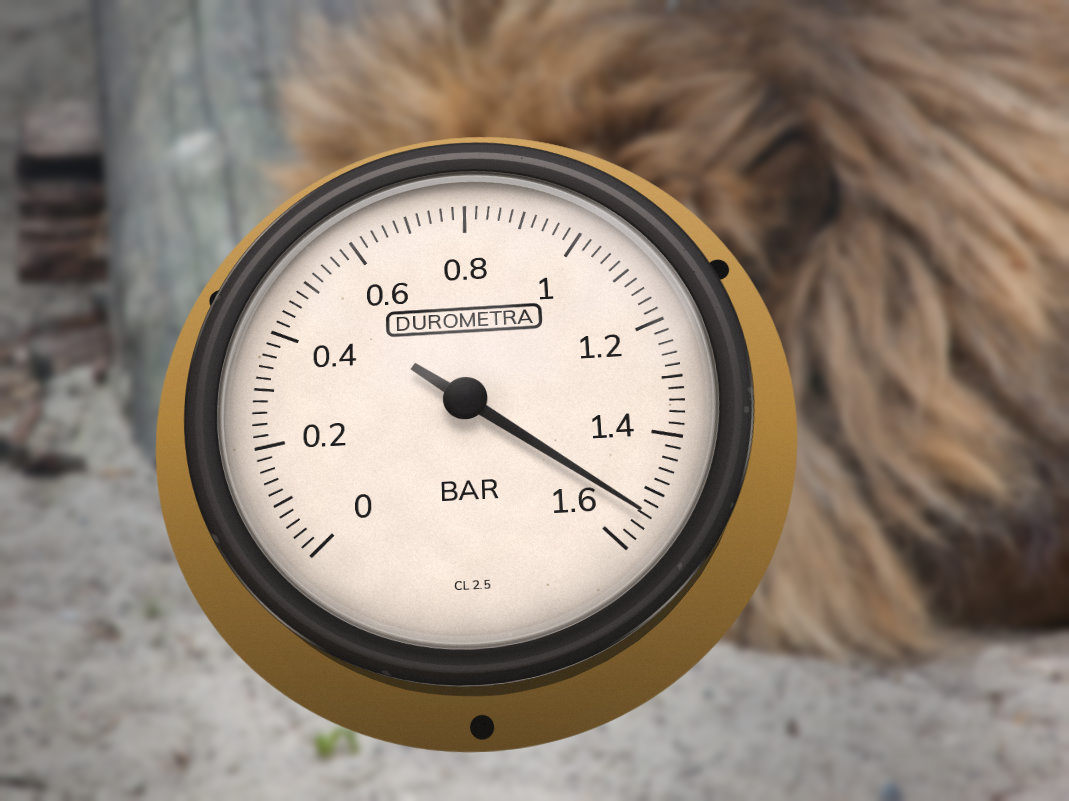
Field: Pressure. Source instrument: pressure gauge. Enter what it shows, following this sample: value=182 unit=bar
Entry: value=1.54 unit=bar
